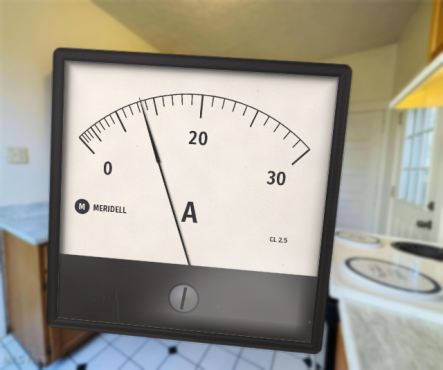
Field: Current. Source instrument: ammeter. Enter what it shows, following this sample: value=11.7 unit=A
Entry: value=13.5 unit=A
